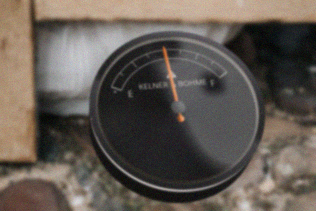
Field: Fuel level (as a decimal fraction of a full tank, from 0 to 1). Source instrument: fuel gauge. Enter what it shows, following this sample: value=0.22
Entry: value=0.5
